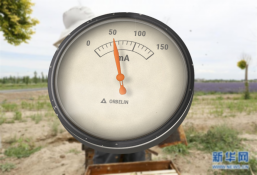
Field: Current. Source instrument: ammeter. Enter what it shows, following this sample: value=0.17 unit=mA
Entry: value=50 unit=mA
